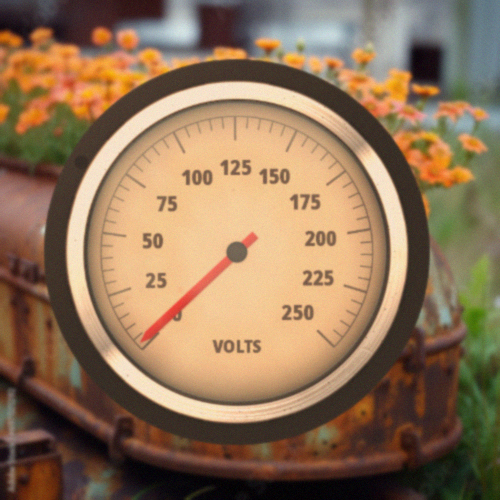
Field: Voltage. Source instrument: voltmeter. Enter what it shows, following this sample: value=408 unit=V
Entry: value=2.5 unit=V
